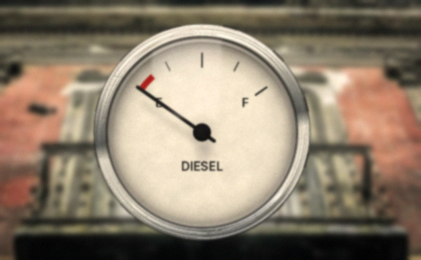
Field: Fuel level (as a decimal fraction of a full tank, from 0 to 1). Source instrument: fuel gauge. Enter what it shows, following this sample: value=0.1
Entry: value=0
